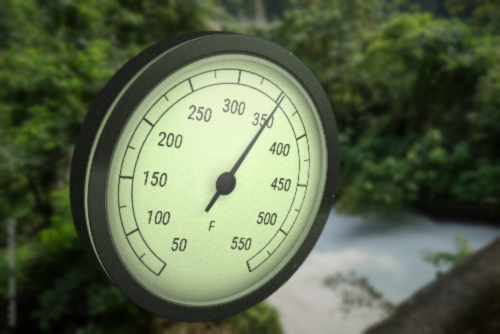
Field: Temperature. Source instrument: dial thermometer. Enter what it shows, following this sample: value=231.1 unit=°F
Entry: value=350 unit=°F
